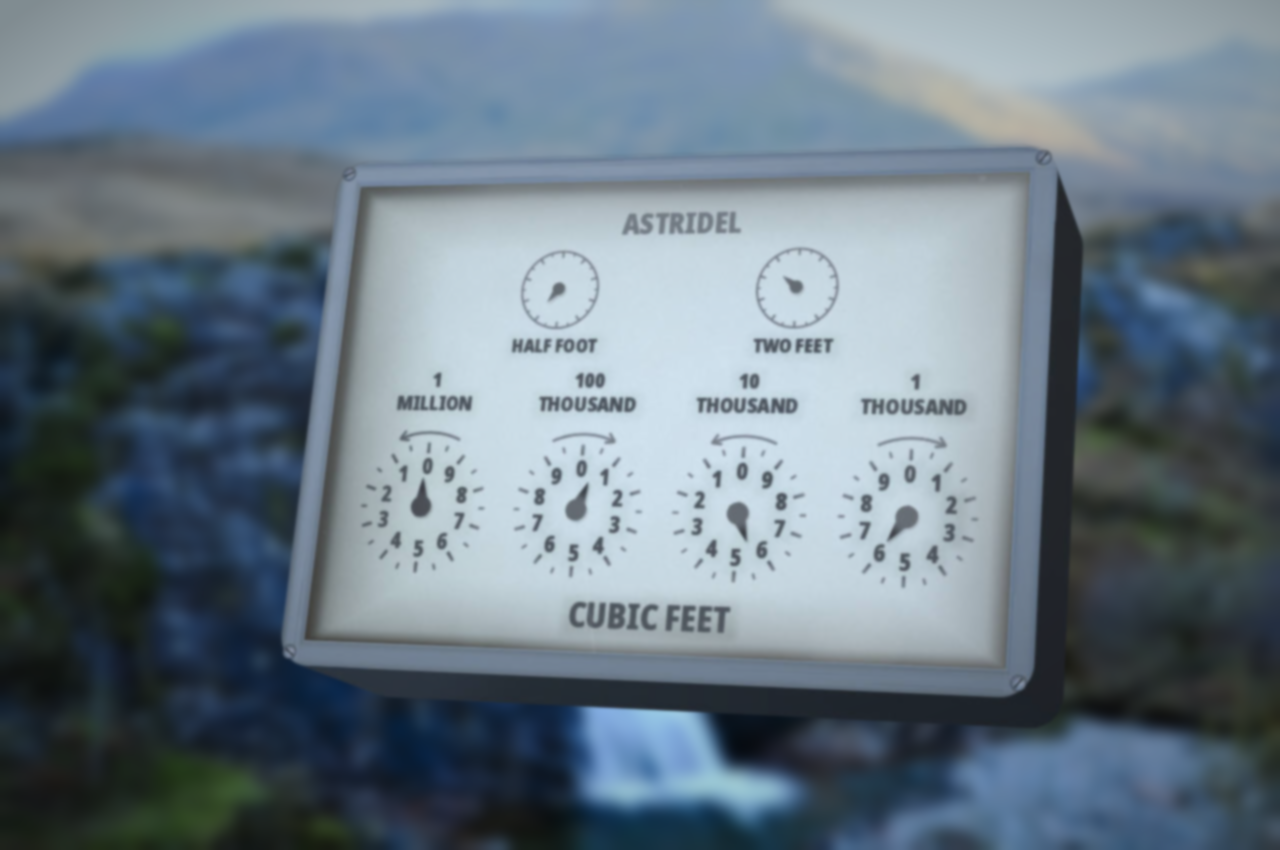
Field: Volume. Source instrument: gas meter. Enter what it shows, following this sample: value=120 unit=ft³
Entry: value=5600 unit=ft³
